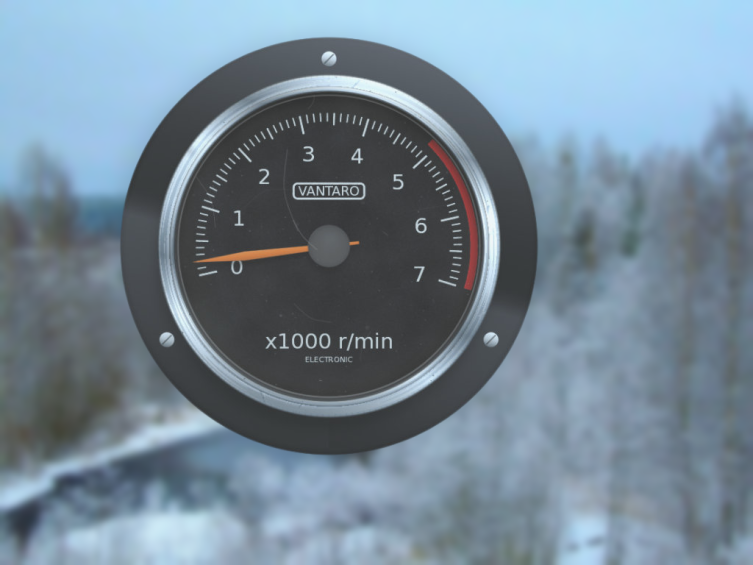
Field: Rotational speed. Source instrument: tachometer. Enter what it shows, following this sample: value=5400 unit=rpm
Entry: value=200 unit=rpm
